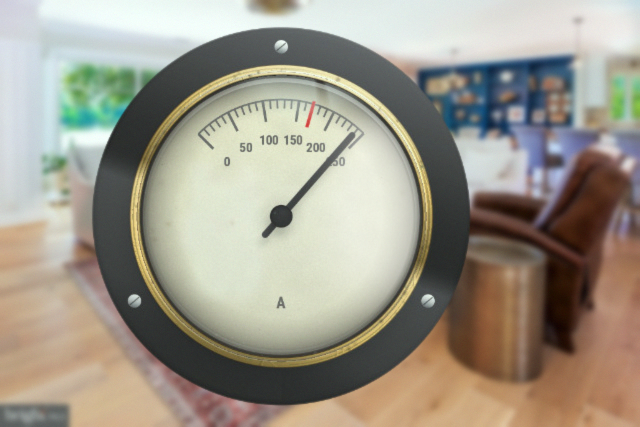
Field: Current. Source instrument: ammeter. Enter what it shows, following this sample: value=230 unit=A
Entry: value=240 unit=A
